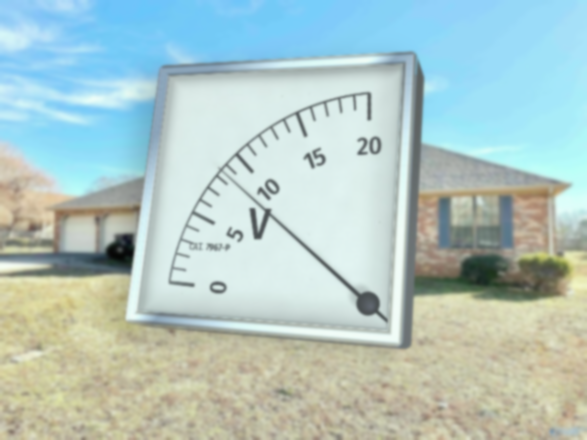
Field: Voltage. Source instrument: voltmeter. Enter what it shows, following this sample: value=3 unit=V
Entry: value=8.5 unit=V
